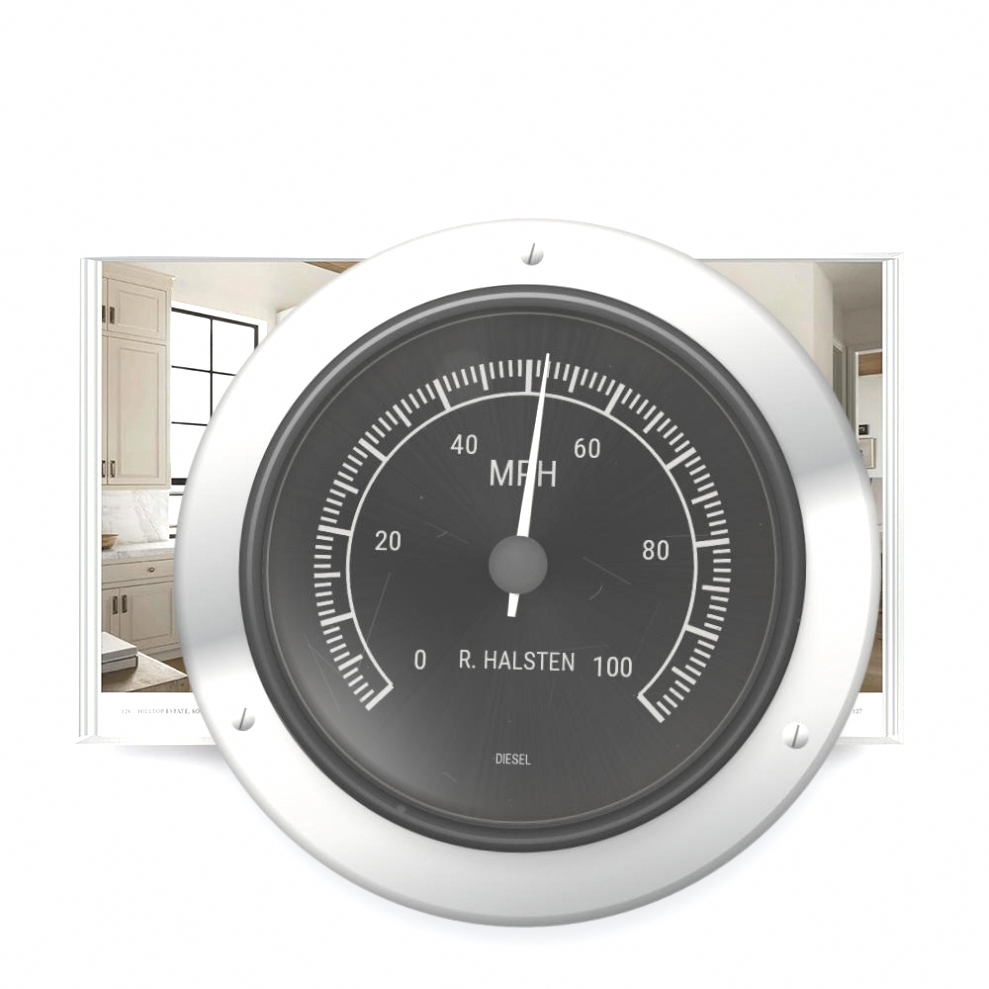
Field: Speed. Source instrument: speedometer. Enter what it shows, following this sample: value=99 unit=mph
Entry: value=52 unit=mph
